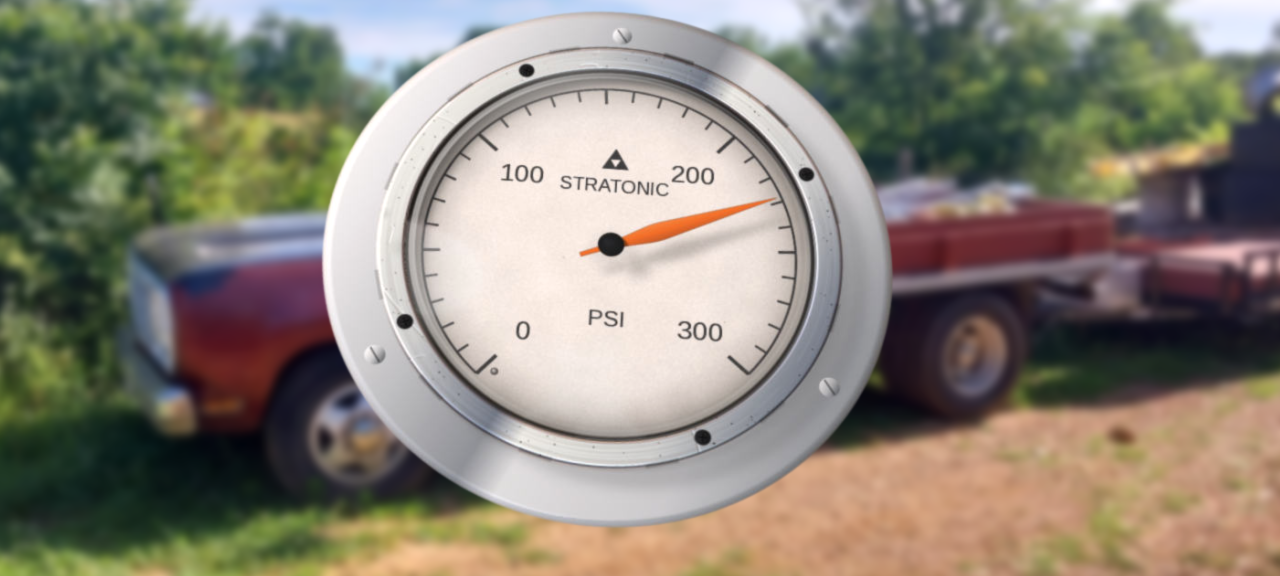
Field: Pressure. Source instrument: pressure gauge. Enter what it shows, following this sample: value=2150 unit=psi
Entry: value=230 unit=psi
